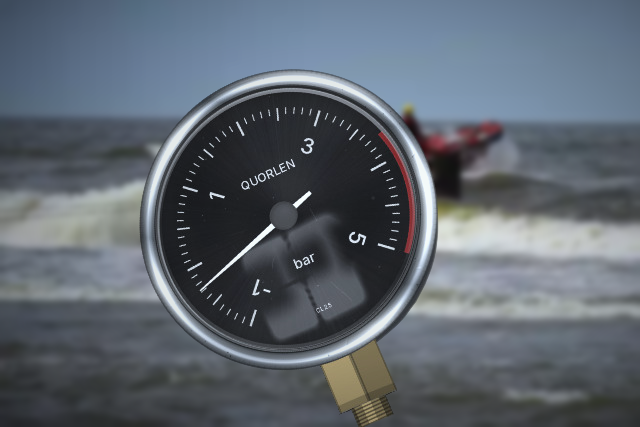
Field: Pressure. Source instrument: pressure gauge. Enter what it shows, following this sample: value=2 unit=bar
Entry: value=-0.3 unit=bar
